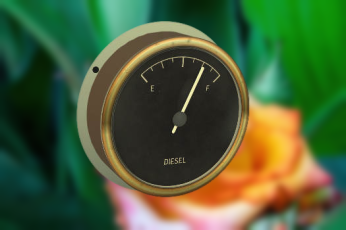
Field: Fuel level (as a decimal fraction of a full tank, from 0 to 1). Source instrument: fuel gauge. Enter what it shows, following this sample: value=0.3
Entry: value=0.75
